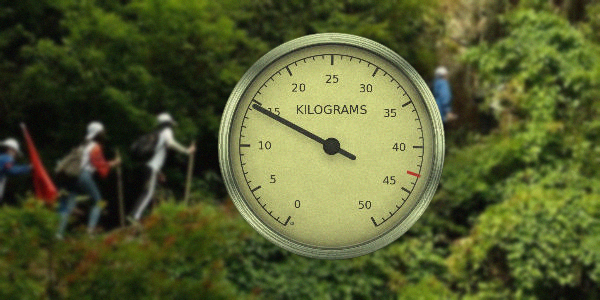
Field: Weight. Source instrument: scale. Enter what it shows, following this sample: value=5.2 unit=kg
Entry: value=14.5 unit=kg
